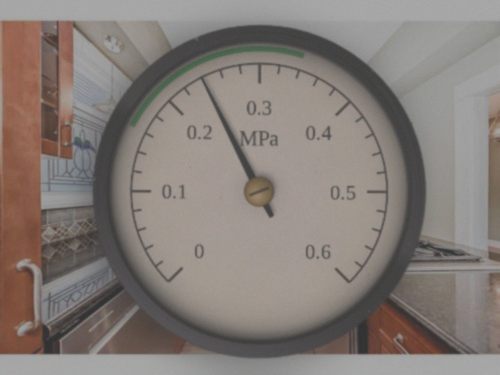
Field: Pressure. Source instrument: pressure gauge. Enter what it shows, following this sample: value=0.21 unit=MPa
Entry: value=0.24 unit=MPa
